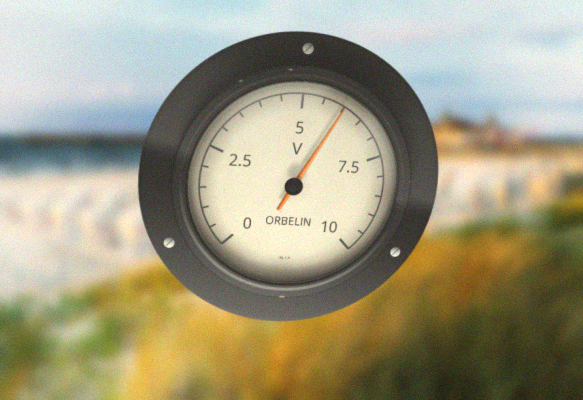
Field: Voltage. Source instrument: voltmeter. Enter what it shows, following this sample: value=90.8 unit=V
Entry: value=6 unit=V
